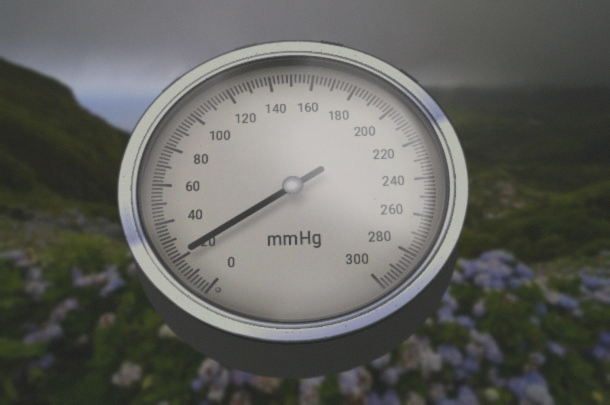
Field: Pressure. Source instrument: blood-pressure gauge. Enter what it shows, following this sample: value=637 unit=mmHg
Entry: value=20 unit=mmHg
